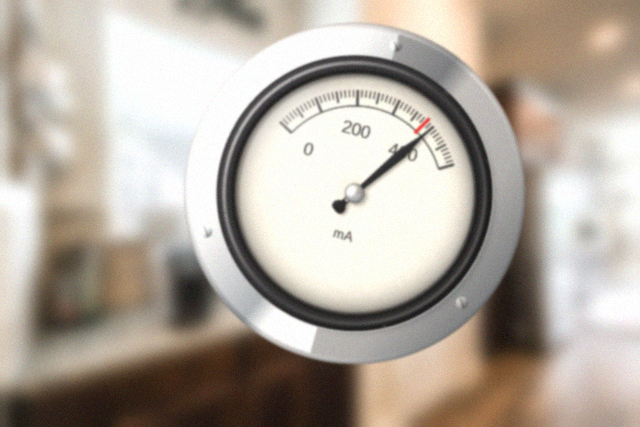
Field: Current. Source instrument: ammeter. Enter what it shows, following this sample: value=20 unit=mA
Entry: value=400 unit=mA
